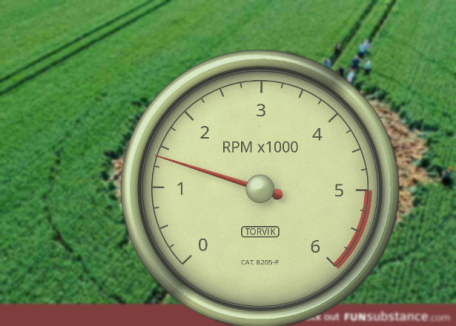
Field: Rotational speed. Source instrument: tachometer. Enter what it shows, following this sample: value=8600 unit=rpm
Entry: value=1375 unit=rpm
